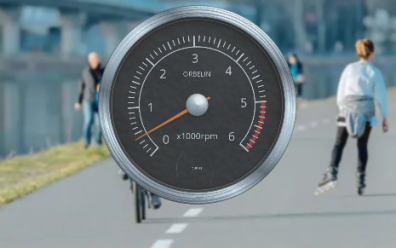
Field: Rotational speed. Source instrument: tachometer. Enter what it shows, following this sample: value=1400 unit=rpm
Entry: value=400 unit=rpm
